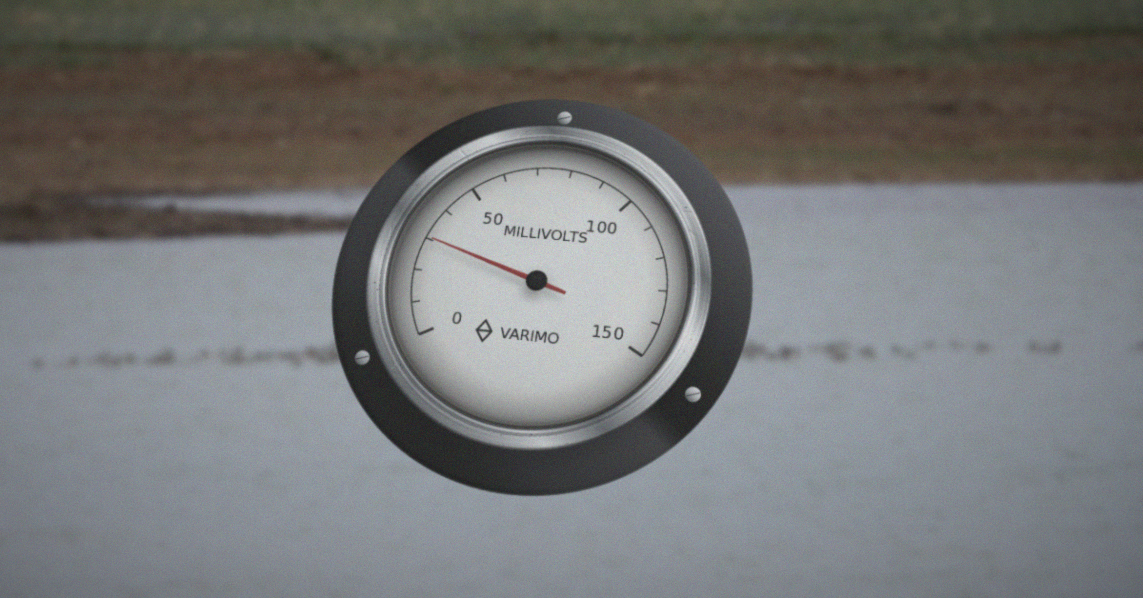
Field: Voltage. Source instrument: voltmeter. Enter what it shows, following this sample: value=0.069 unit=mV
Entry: value=30 unit=mV
